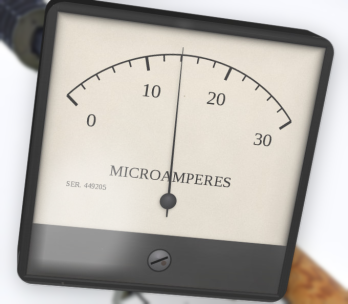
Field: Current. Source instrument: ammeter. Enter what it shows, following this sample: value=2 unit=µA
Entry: value=14 unit=µA
